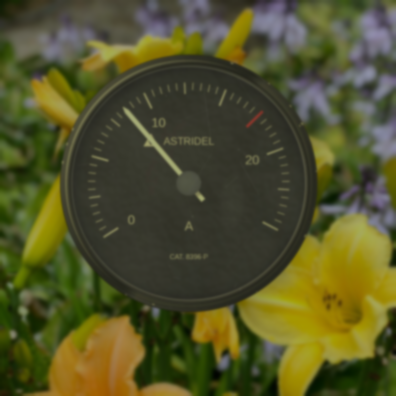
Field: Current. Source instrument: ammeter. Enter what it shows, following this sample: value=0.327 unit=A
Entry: value=8.5 unit=A
